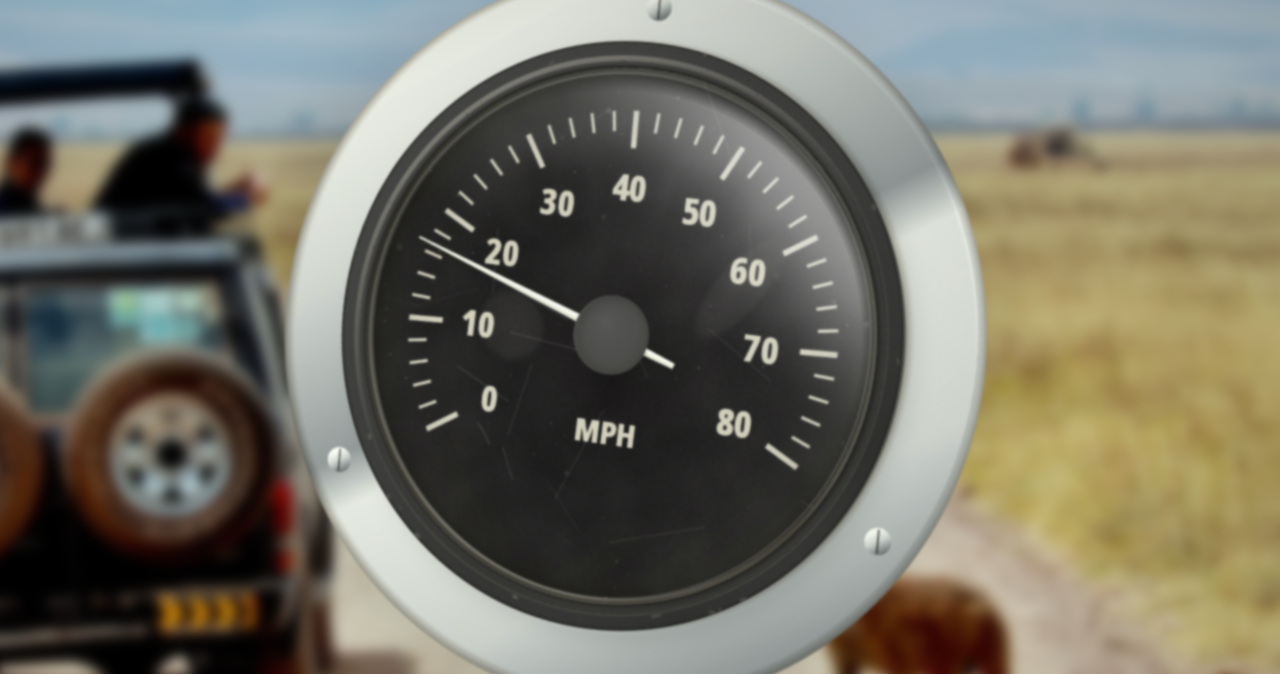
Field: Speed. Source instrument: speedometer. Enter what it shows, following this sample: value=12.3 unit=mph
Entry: value=17 unit=mph
